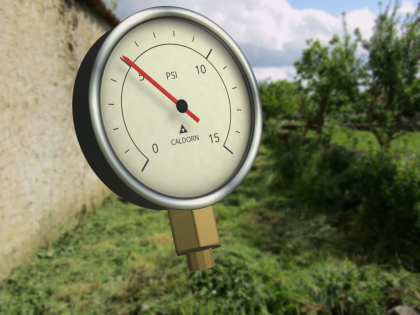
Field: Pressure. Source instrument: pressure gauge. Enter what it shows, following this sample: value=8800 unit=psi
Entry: value=5 unit=psi
